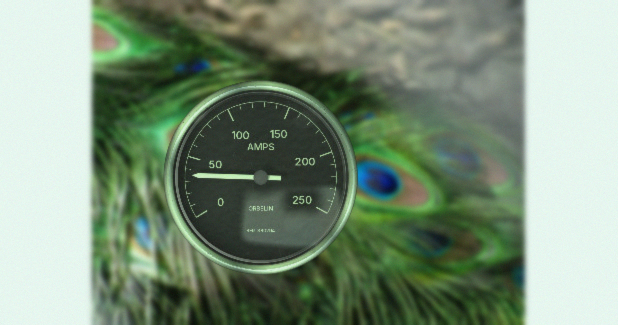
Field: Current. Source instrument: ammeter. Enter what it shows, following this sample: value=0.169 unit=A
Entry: value=35 unit=A
